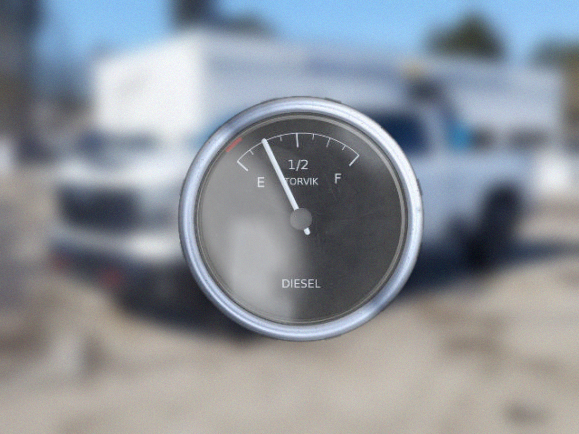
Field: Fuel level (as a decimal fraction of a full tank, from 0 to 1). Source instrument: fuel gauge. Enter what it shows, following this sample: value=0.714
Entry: value=0.25
